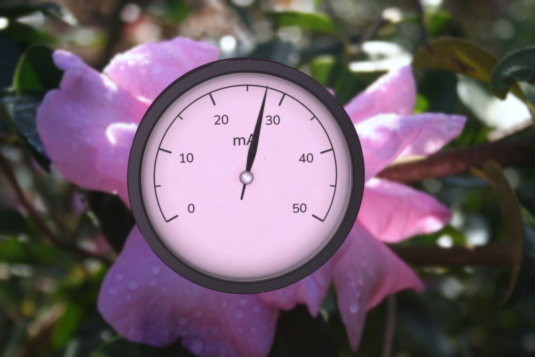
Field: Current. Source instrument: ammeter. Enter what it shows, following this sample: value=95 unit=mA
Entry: value=27.5 unit=mA
